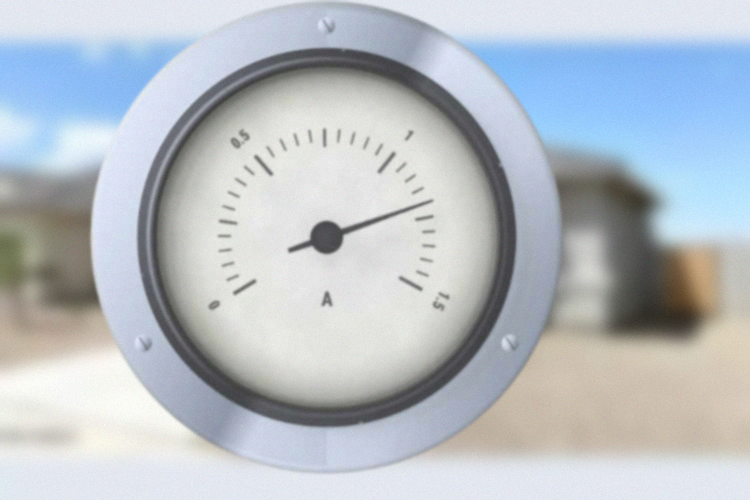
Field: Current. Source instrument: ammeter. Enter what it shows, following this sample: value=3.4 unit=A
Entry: value=1.2 unit=A
